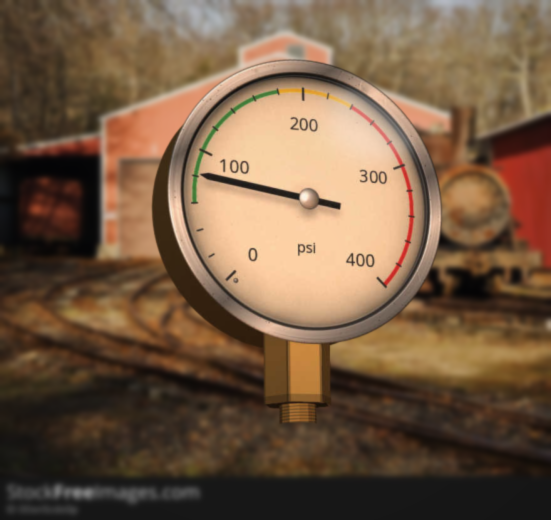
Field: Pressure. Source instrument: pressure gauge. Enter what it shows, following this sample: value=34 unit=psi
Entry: value=80 unit=psi
